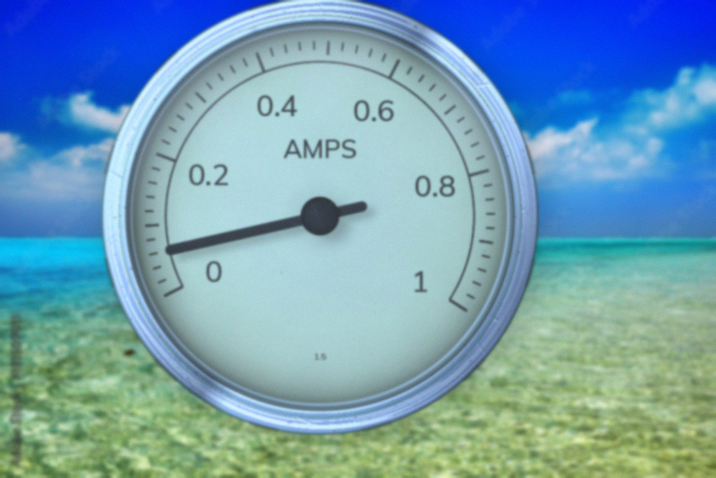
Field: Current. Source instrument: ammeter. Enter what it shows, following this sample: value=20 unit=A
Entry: value=0.06 unit=A
